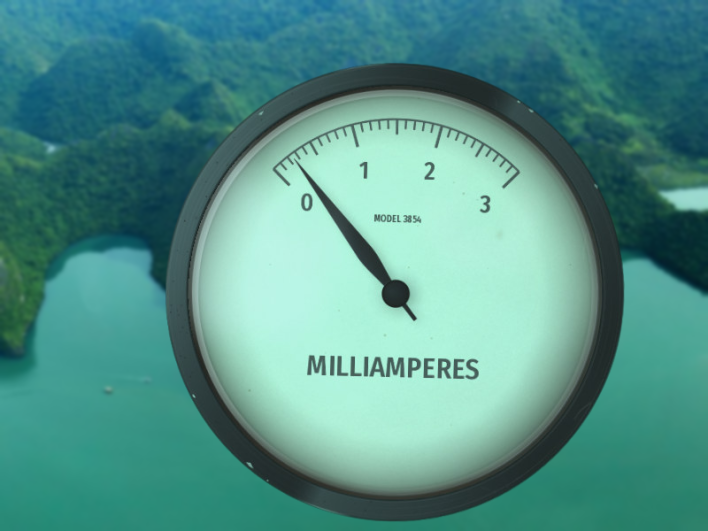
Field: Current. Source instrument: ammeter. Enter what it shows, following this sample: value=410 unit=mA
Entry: value=0.25 unit=mA
